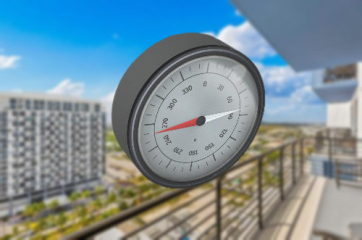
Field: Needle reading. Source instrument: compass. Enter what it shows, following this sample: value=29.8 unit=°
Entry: value=260 unit=°
